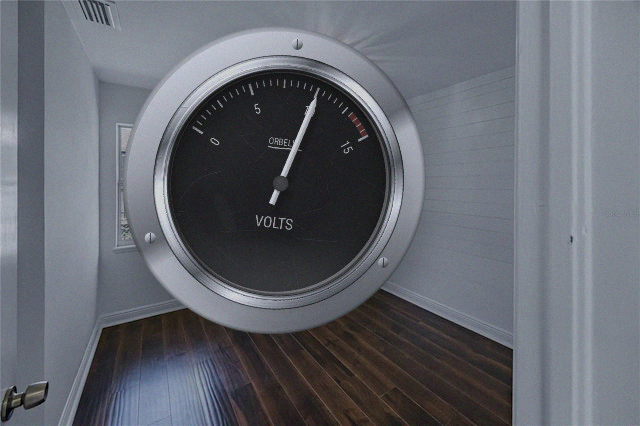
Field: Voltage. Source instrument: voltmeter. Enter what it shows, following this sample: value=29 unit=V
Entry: value=10 unit=V
